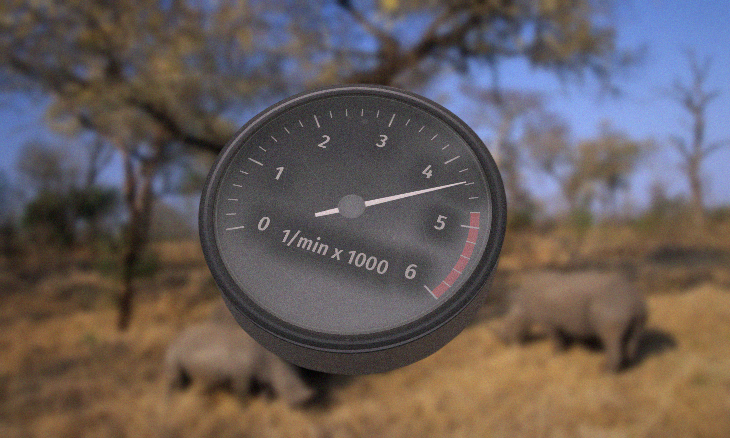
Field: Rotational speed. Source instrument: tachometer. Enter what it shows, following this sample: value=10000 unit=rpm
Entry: value=4400 unit=rpm
